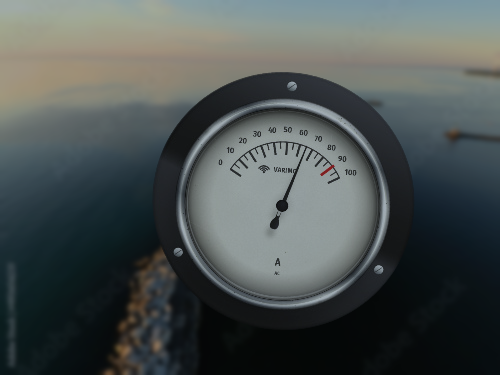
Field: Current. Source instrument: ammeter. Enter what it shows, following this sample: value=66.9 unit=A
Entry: value=65 unit=A
